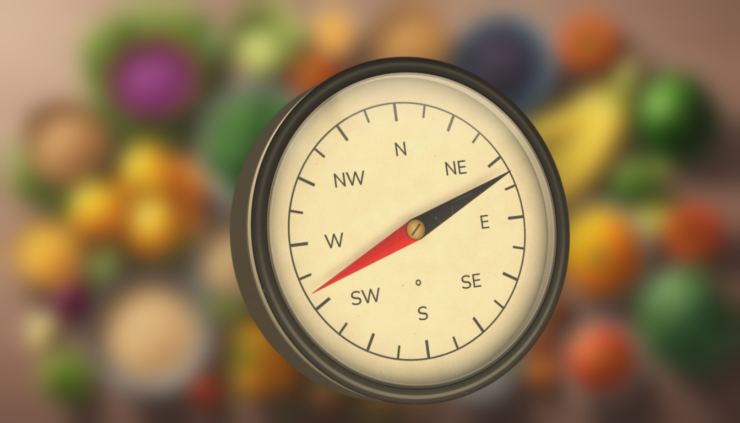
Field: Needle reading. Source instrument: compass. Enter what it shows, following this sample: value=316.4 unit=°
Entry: value=247.5 unit=°
